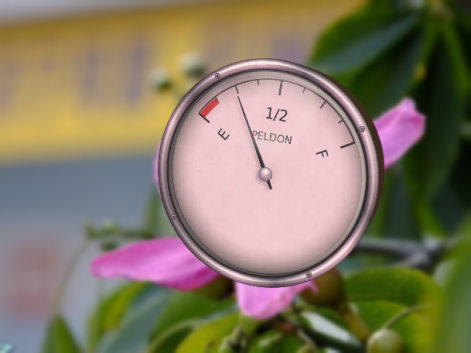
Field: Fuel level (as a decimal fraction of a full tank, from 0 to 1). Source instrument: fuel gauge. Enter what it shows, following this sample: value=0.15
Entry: value=0.25
